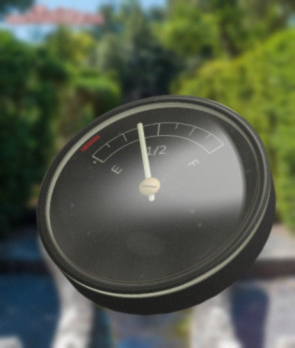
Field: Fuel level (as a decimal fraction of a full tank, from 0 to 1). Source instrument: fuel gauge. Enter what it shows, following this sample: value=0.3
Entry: value=0.375
